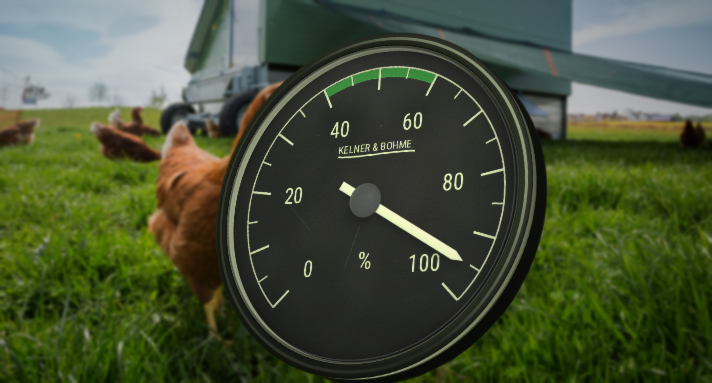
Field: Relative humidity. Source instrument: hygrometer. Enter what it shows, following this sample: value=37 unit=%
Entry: value=95 unit=%
